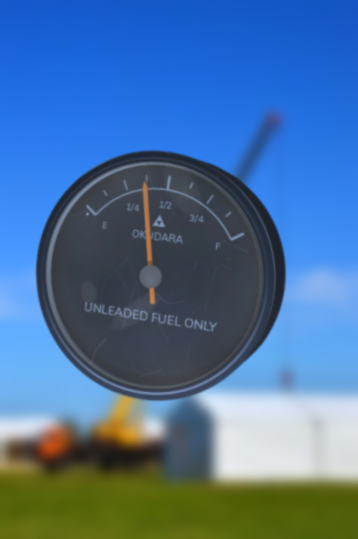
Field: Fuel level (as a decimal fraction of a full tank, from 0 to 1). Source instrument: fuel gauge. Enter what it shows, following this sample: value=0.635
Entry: value=0.375
